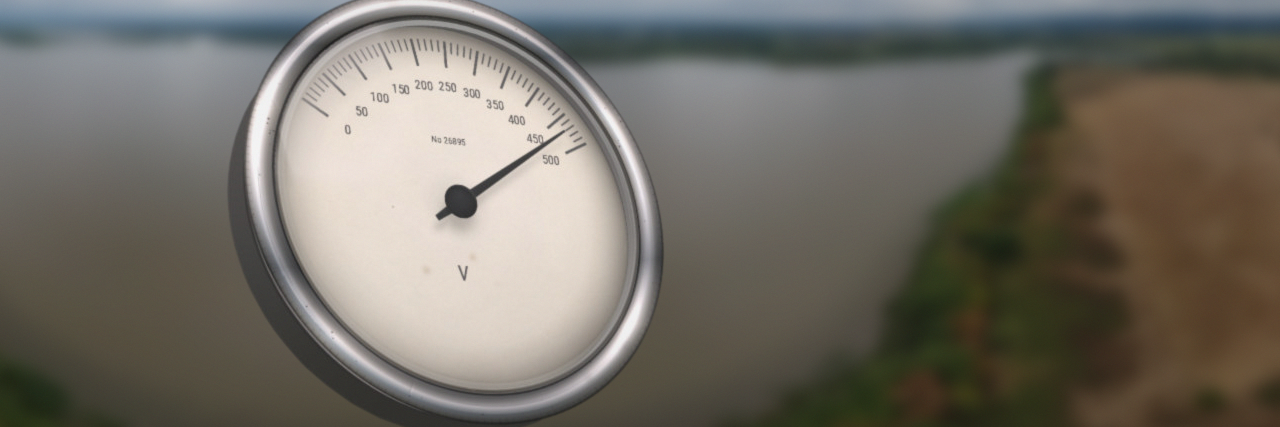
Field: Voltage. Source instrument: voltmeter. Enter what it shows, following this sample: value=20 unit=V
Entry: value=470 unit=V
